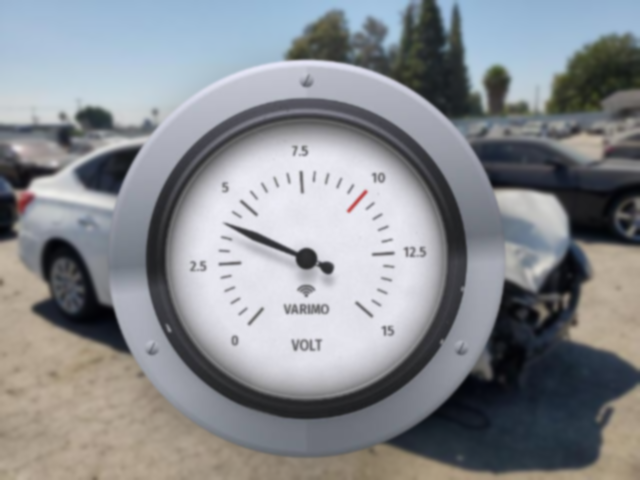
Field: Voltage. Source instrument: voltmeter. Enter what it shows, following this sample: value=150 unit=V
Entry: value=4 unit=V
